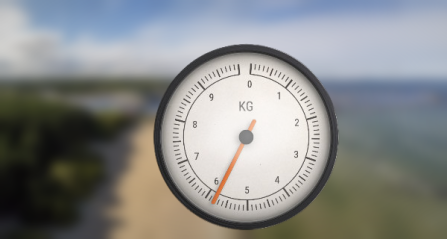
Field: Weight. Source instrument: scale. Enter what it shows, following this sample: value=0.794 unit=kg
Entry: value=5.8 unit=kg
